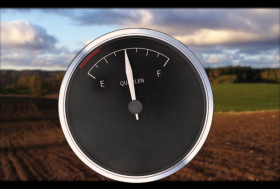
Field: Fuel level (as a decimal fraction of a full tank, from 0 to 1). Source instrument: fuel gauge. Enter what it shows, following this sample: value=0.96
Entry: value=0.5
